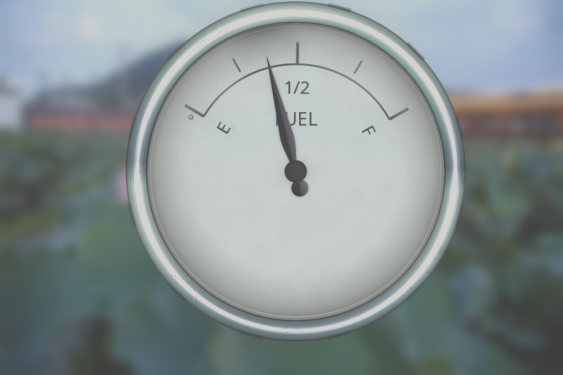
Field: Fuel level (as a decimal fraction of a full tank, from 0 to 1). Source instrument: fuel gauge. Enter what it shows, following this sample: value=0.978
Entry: value=0.375
